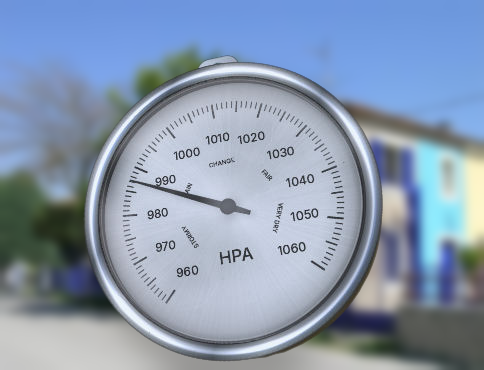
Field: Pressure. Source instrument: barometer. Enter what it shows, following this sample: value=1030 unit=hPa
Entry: value=987 unit=hPa
